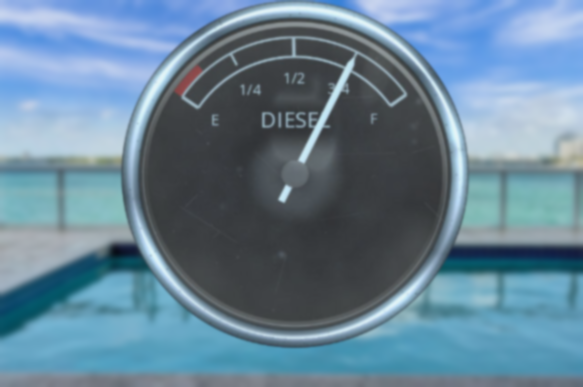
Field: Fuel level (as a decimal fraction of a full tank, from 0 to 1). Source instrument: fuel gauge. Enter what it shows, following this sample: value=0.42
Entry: value=0.75
